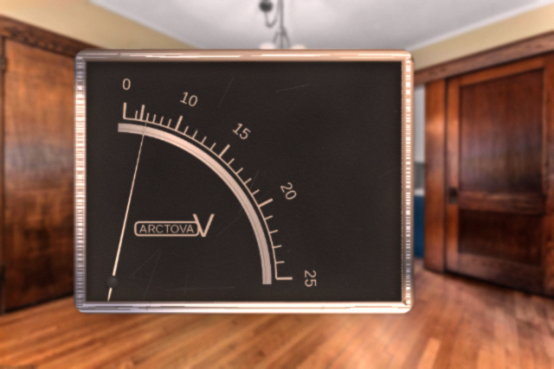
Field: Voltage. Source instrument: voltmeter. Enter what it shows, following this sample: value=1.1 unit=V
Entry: value=6 unit=V
